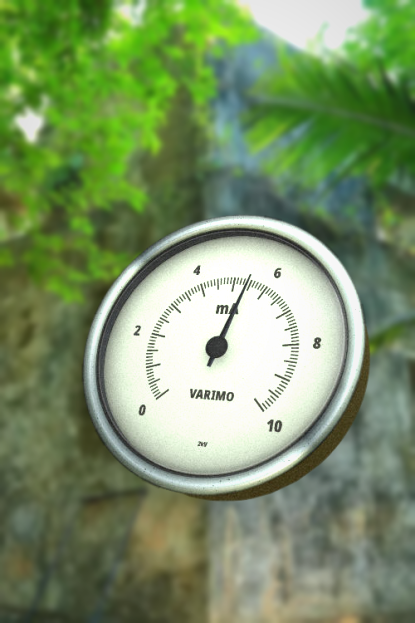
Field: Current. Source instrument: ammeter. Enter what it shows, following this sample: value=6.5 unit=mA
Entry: value=5.5 unit=mA
